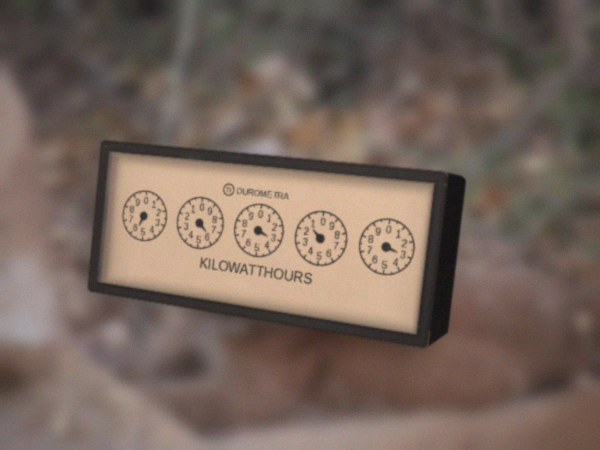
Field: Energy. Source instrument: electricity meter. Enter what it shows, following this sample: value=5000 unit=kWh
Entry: value=56313 unit=kWh
